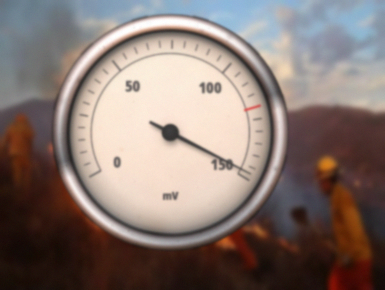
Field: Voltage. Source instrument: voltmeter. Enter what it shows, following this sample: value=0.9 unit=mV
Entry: value=147.5 unit=mV
